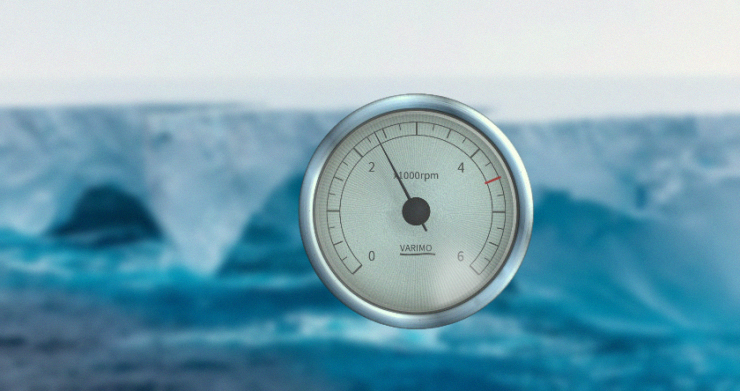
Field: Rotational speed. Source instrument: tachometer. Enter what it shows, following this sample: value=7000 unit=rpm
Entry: value=2375 unit=rpm
